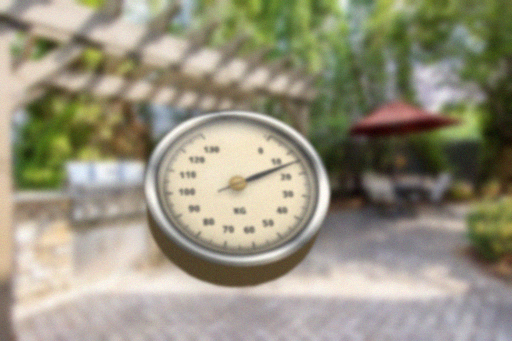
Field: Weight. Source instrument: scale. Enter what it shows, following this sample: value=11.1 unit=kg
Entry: value=15 unit=kg
